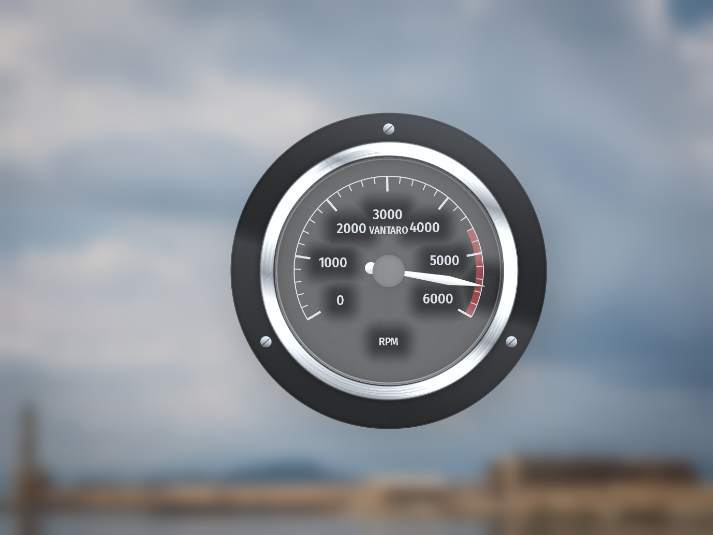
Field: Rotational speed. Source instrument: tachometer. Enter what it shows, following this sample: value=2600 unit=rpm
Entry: value=5500 unit=rpm
